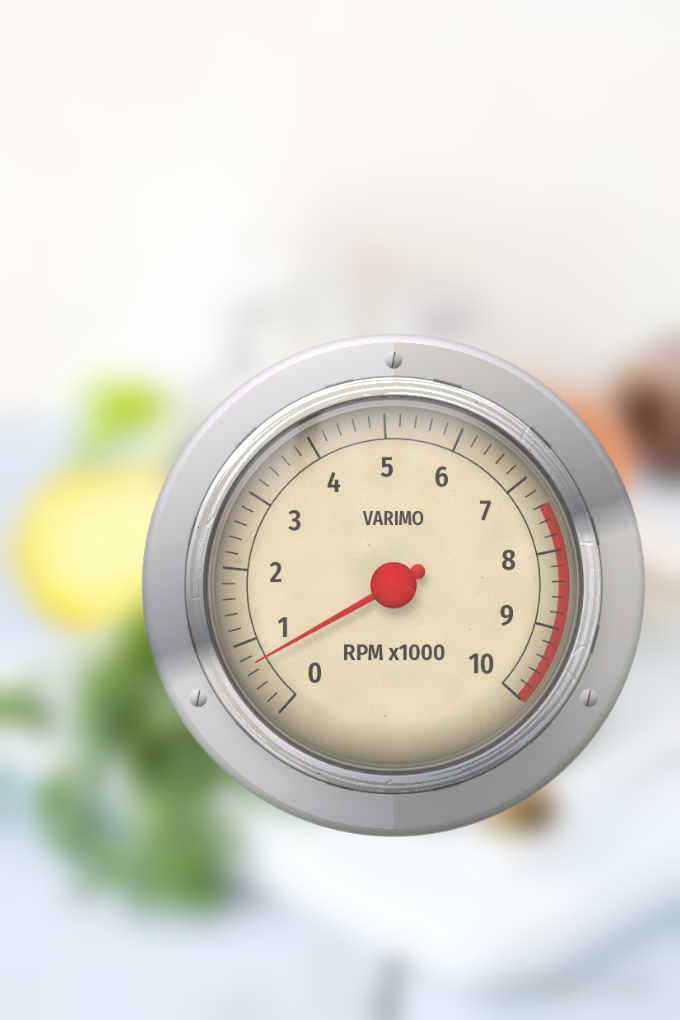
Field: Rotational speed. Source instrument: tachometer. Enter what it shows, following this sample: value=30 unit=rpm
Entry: value=700 unit=rpm
